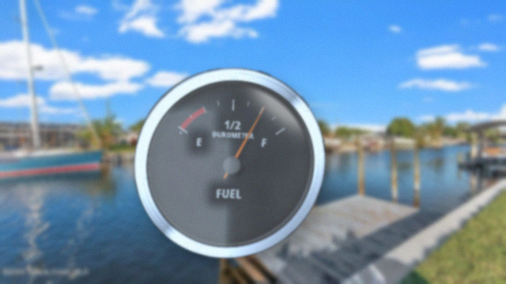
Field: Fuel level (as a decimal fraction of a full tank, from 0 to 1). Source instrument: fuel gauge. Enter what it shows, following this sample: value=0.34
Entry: value=0.75
